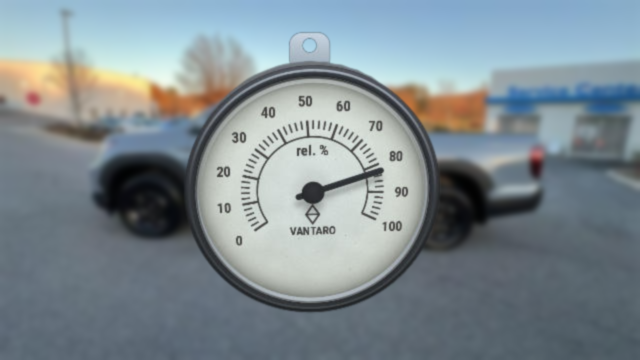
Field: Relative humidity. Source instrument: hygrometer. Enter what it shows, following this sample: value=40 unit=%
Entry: value=82 unit=%
